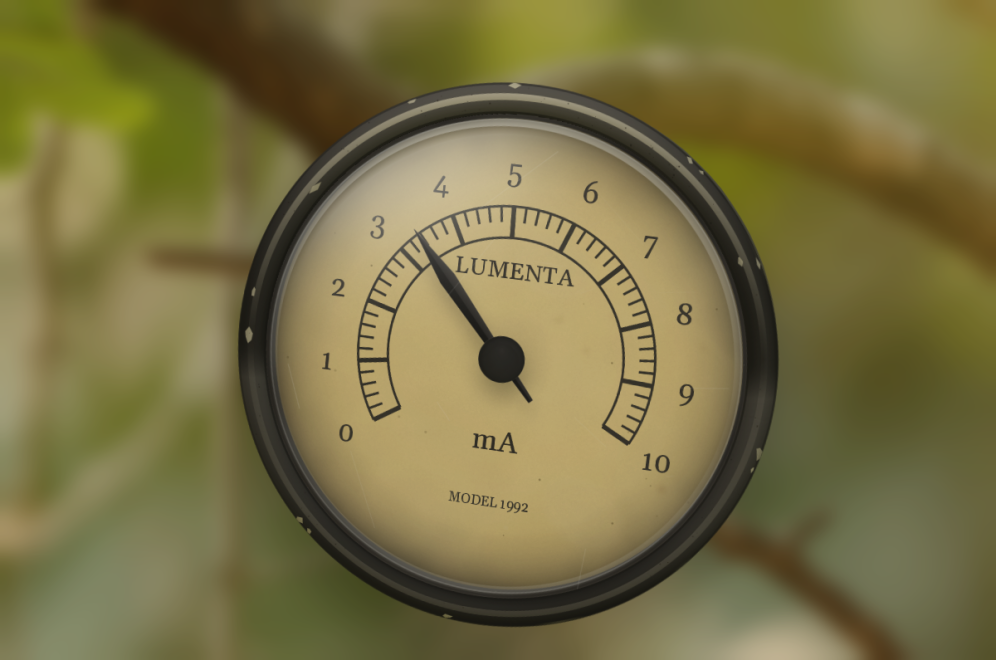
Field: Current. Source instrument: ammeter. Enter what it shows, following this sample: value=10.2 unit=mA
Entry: value=3.4 unit=mA
